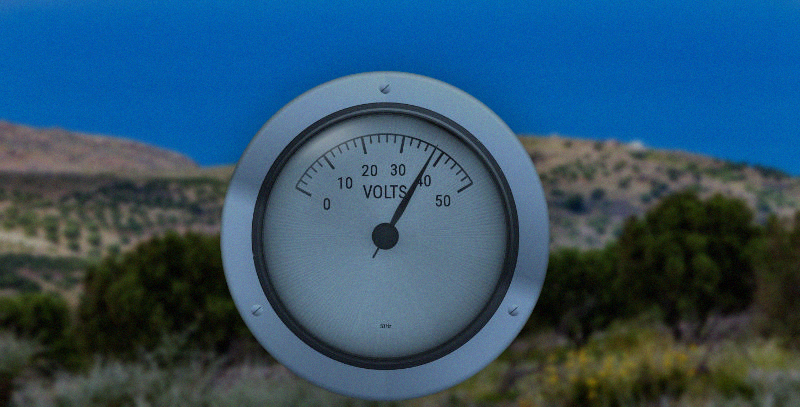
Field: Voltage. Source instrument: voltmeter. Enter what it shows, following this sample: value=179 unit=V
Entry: value=38 unit=V
